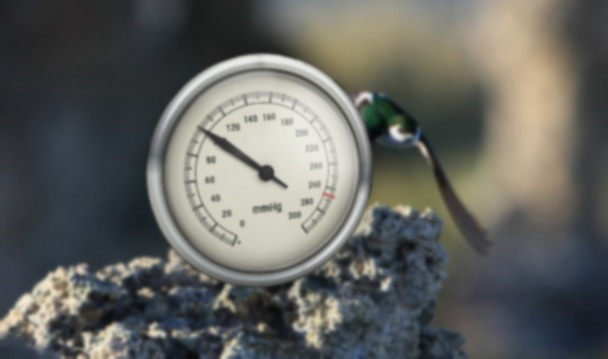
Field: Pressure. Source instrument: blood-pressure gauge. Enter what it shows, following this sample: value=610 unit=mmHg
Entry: value=100 unit=mmHg
